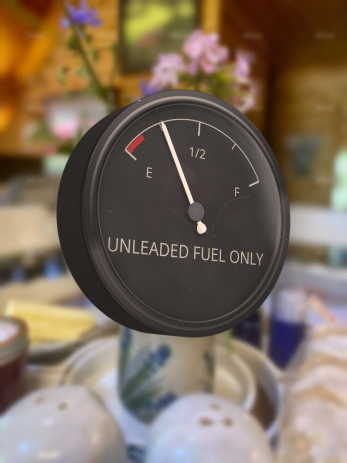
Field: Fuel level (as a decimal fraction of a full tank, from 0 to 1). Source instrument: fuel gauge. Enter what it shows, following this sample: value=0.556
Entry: value=0.25
